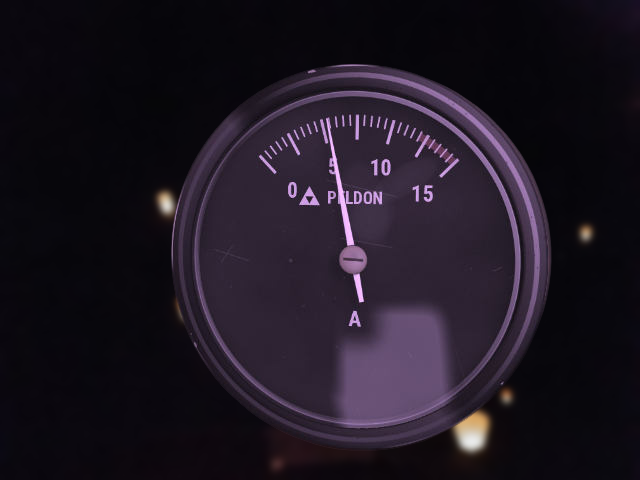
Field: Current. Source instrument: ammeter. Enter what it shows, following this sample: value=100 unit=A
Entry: value=5.5 unit=A
